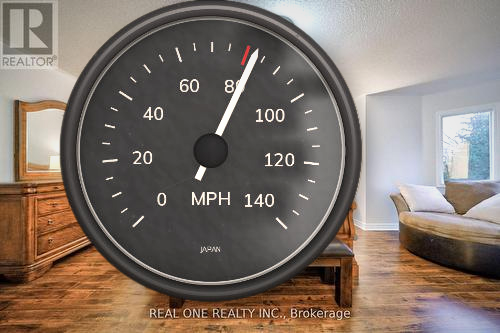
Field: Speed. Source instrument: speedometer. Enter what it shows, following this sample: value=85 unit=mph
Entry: value=82.5 unit=mph
